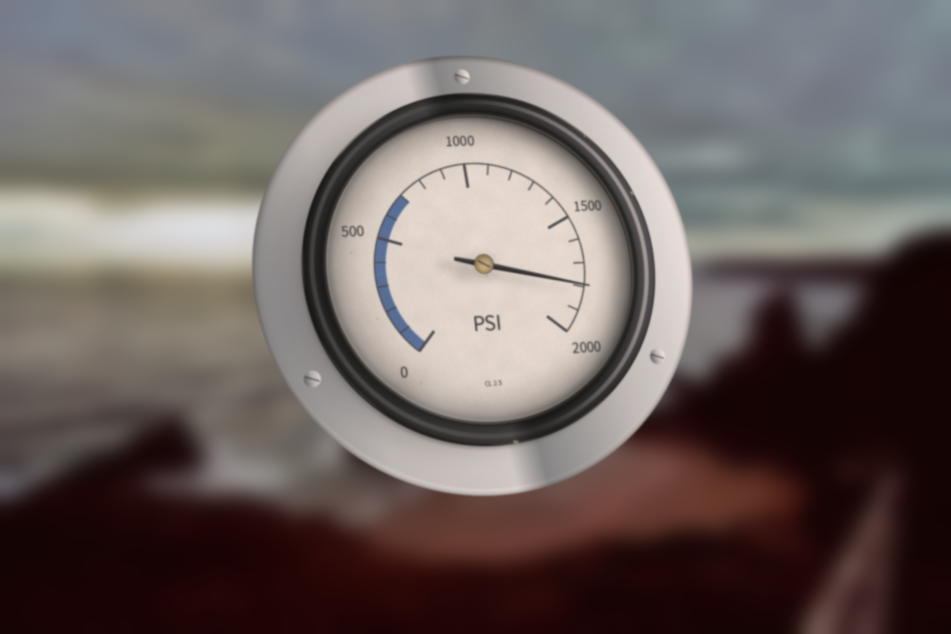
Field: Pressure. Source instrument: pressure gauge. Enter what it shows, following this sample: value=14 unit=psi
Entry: value=1800 unit=psi
